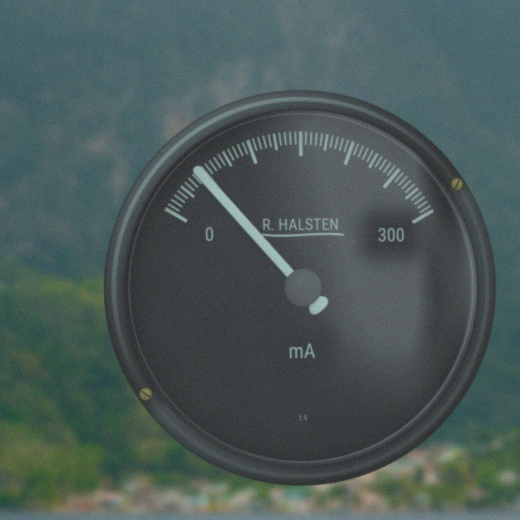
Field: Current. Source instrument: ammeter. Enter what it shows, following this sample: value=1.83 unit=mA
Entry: value=45 unit=mA
